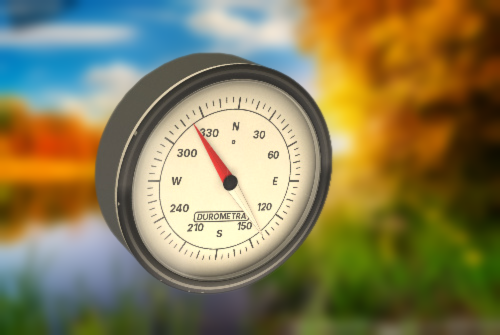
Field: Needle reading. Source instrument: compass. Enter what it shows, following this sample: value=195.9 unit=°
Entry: value=320 unit=°
